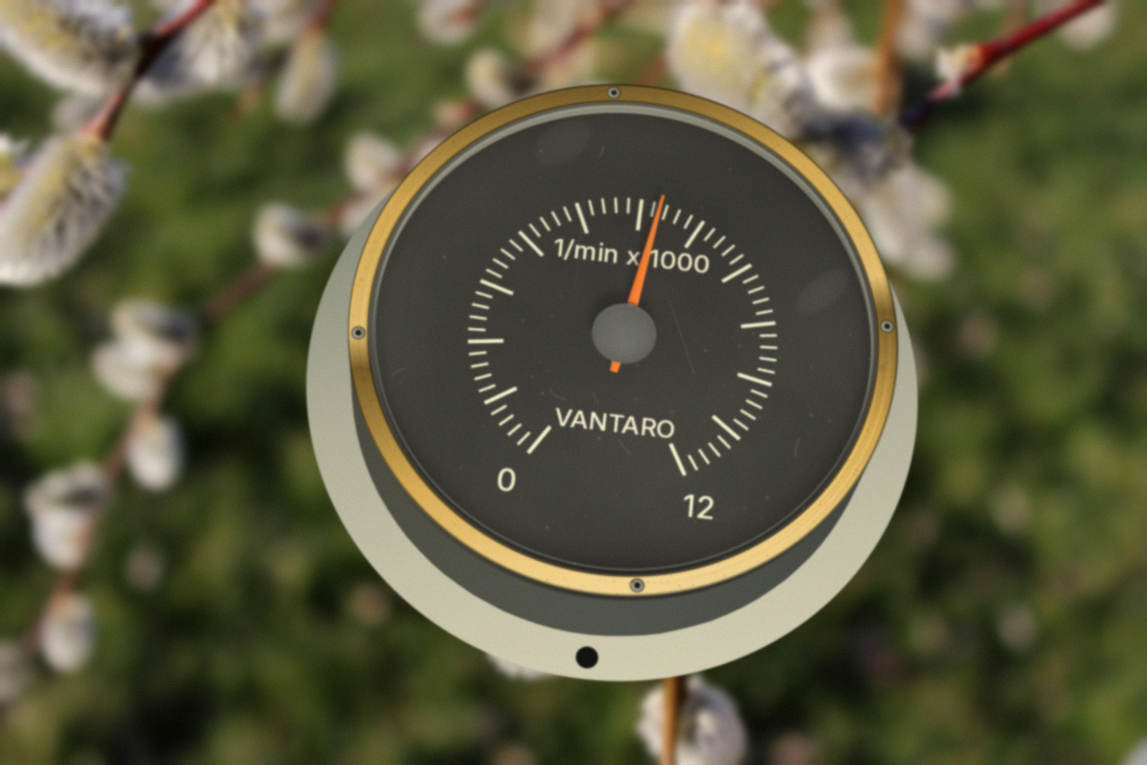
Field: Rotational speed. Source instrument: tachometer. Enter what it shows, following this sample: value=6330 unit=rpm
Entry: value=6300 unit=rpm
